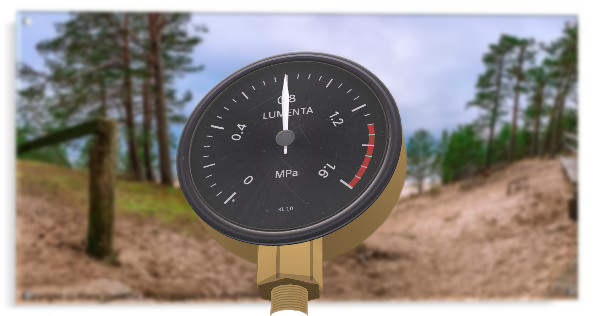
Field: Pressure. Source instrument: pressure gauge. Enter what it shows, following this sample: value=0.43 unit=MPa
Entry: value=0.8 unit=MPa
